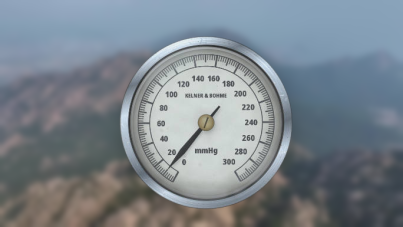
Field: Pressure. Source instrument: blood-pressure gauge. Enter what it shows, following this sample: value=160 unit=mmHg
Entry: value=10 unit=mmHg
